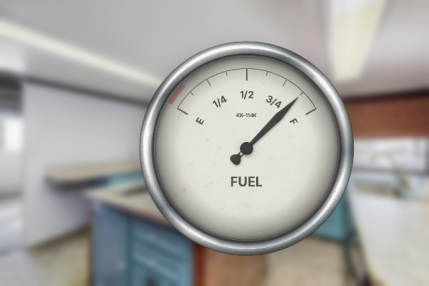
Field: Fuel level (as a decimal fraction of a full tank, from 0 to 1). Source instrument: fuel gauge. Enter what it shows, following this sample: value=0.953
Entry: value=0.875
